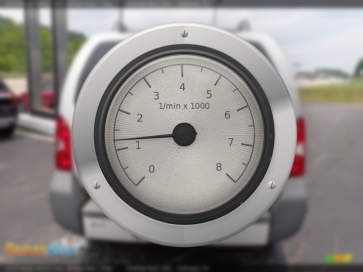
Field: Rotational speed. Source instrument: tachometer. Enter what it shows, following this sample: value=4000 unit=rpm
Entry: value=1250 unit=rpm
